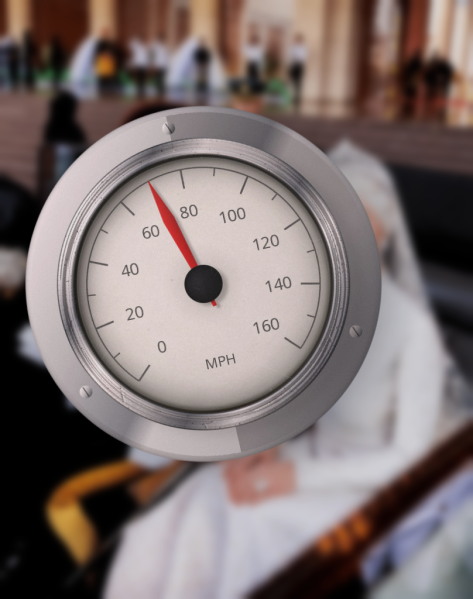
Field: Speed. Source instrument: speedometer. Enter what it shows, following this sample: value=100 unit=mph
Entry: value=70 unit=mph
